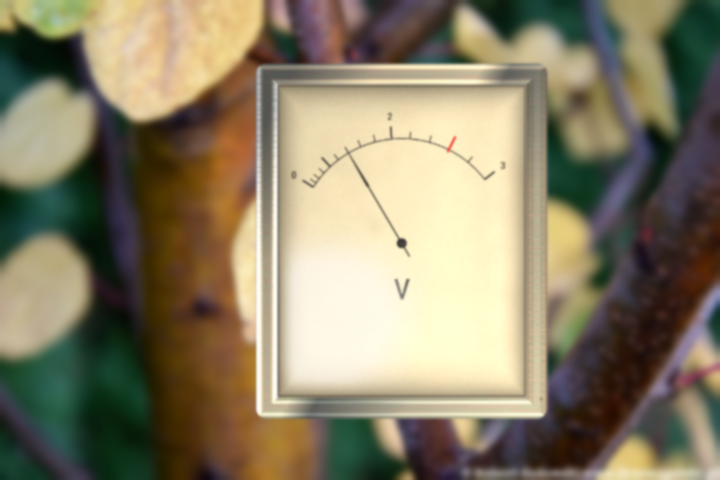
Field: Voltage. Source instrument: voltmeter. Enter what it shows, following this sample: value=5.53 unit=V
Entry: value=1.4 unit=V
